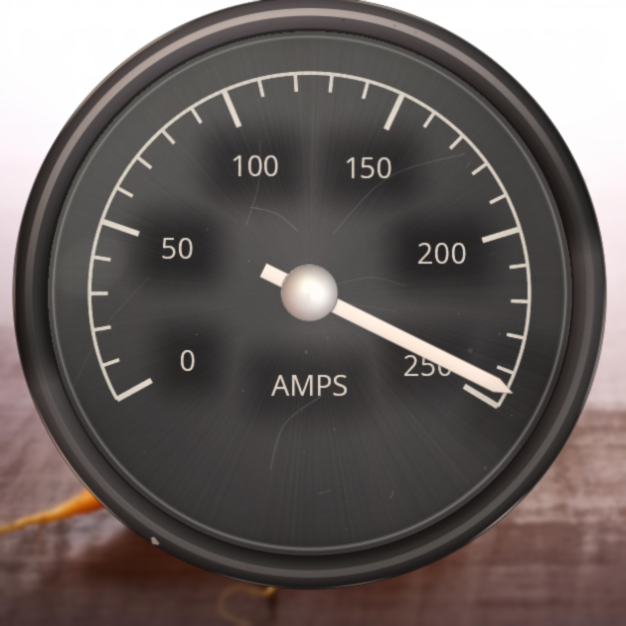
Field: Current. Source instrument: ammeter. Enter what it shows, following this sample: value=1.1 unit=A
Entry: value=245 unit=A
